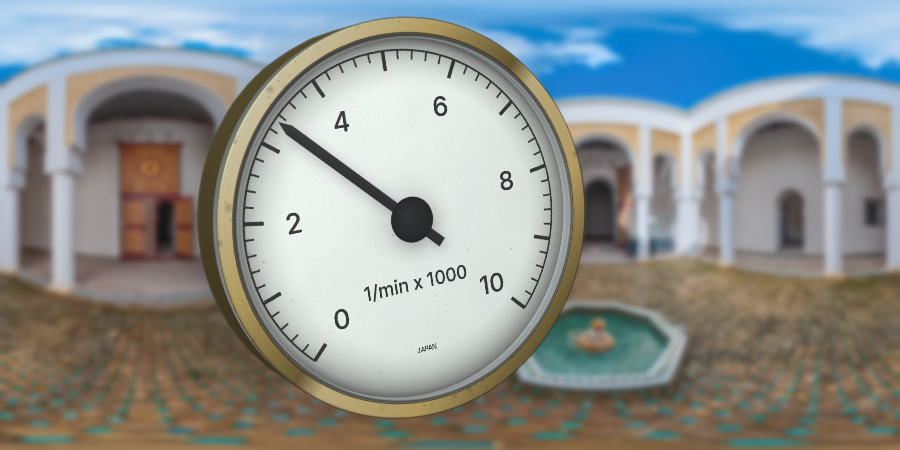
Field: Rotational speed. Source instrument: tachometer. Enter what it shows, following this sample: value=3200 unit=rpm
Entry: value=3300 unit=rpm
